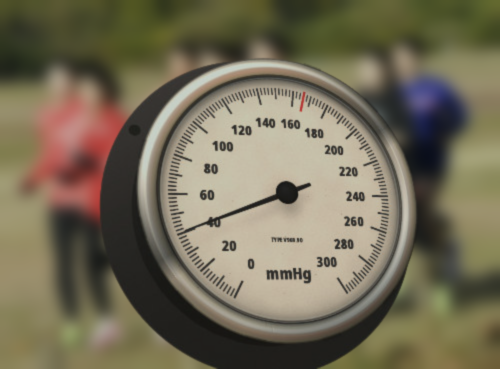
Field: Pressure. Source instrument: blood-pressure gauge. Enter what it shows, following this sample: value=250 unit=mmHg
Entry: value=40 unit=mmHg
